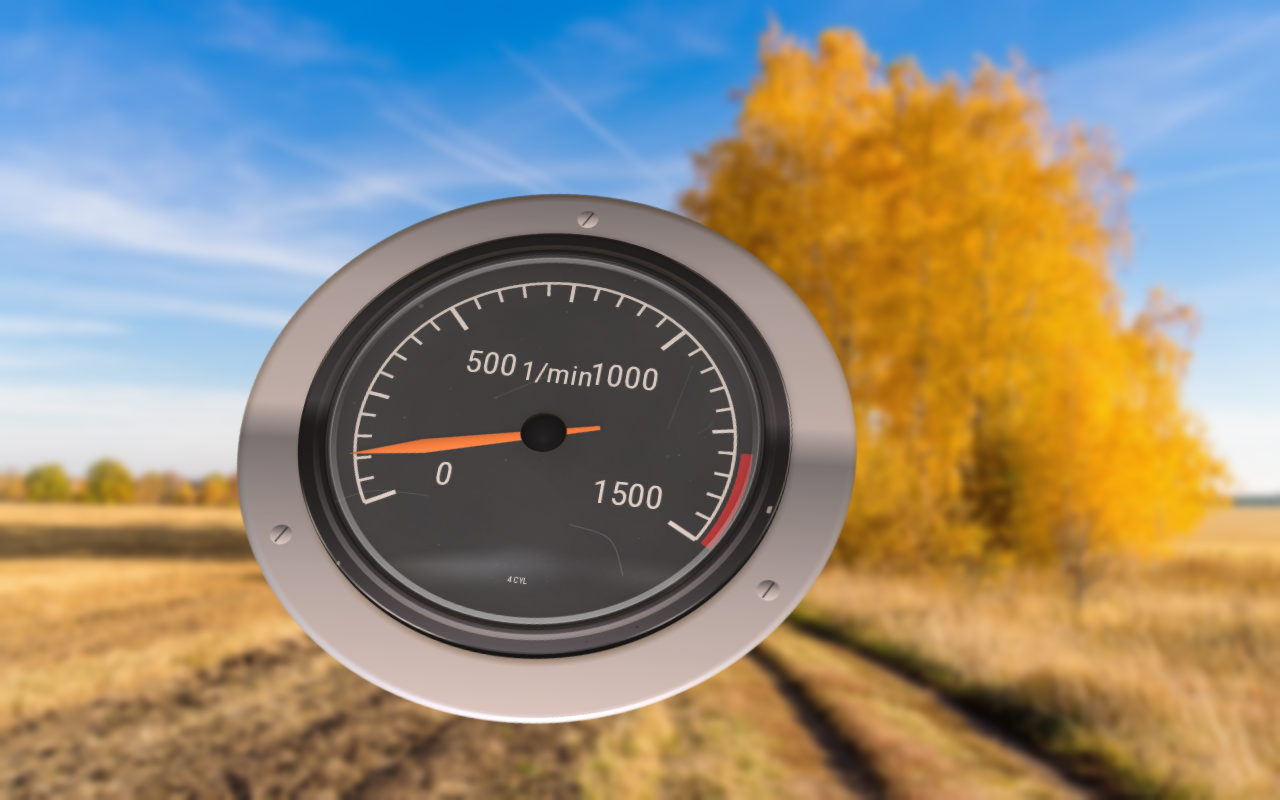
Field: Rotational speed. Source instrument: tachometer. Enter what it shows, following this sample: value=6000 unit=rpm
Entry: value=100 unit=rpm
